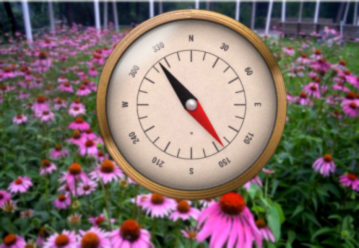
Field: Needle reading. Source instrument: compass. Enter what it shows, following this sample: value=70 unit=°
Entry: value=142.5 unit=°
